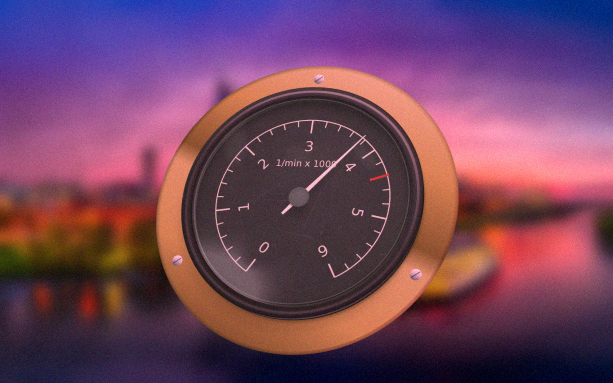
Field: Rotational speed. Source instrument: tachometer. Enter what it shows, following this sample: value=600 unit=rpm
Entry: value=3800 unit=rpm
